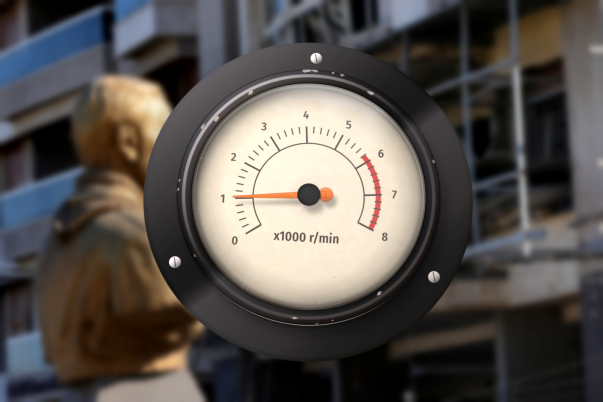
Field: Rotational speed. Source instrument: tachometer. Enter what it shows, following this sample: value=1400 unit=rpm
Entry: value=1000 unit=rpm
